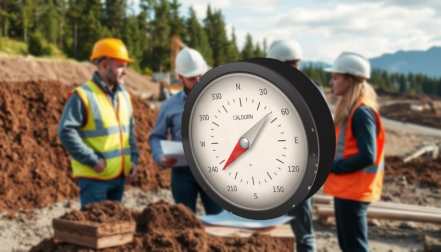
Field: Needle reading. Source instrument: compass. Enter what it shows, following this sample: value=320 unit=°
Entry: value=230 unit=°
